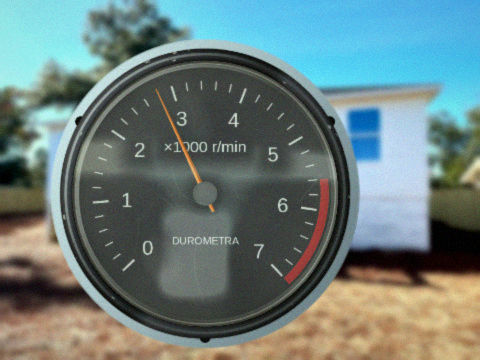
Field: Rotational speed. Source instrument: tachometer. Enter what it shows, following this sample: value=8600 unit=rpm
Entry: value=2800 unit=rpm
